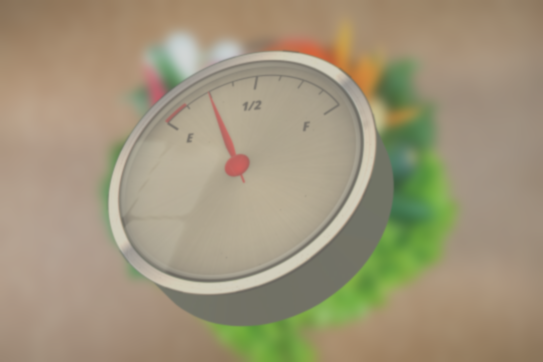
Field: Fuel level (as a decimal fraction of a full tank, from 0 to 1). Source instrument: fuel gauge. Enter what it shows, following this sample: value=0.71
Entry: value=0.25
